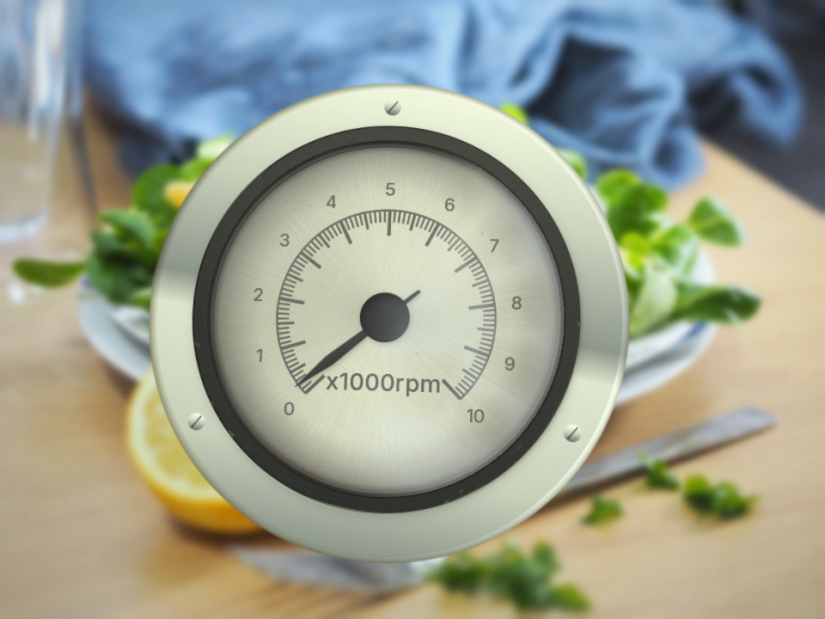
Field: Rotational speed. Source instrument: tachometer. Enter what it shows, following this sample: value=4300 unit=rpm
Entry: value=200 unit=rpm
